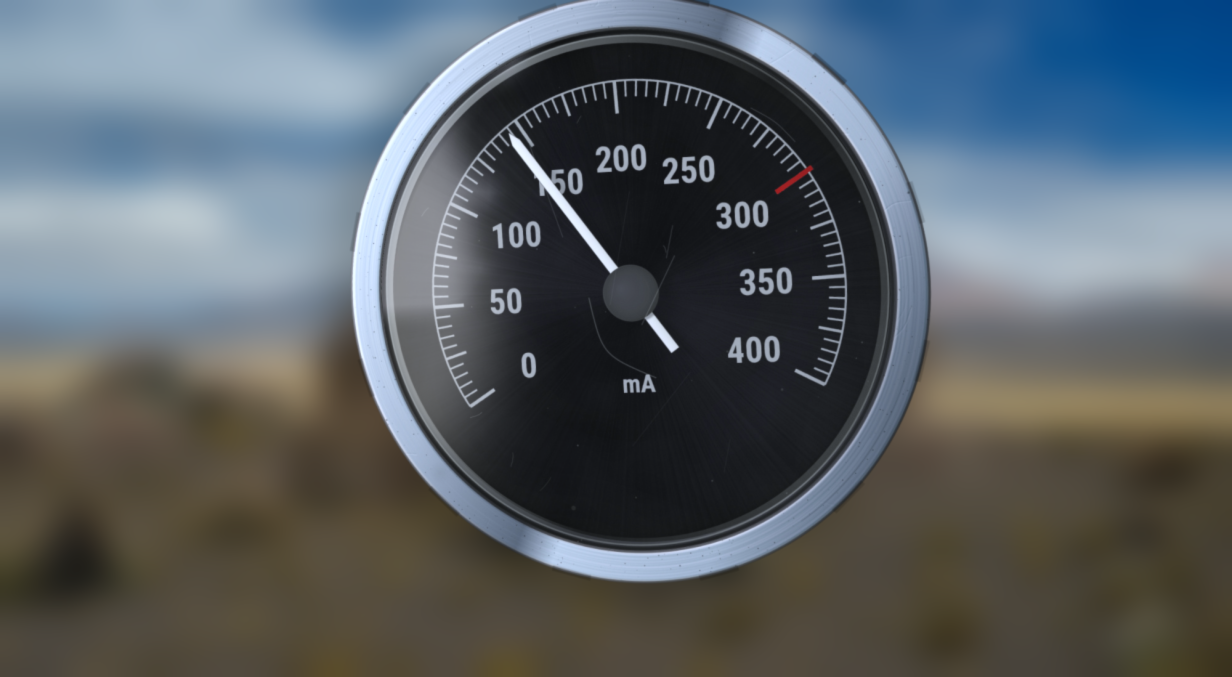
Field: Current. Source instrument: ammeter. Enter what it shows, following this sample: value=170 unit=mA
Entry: value=145 unit=mA
